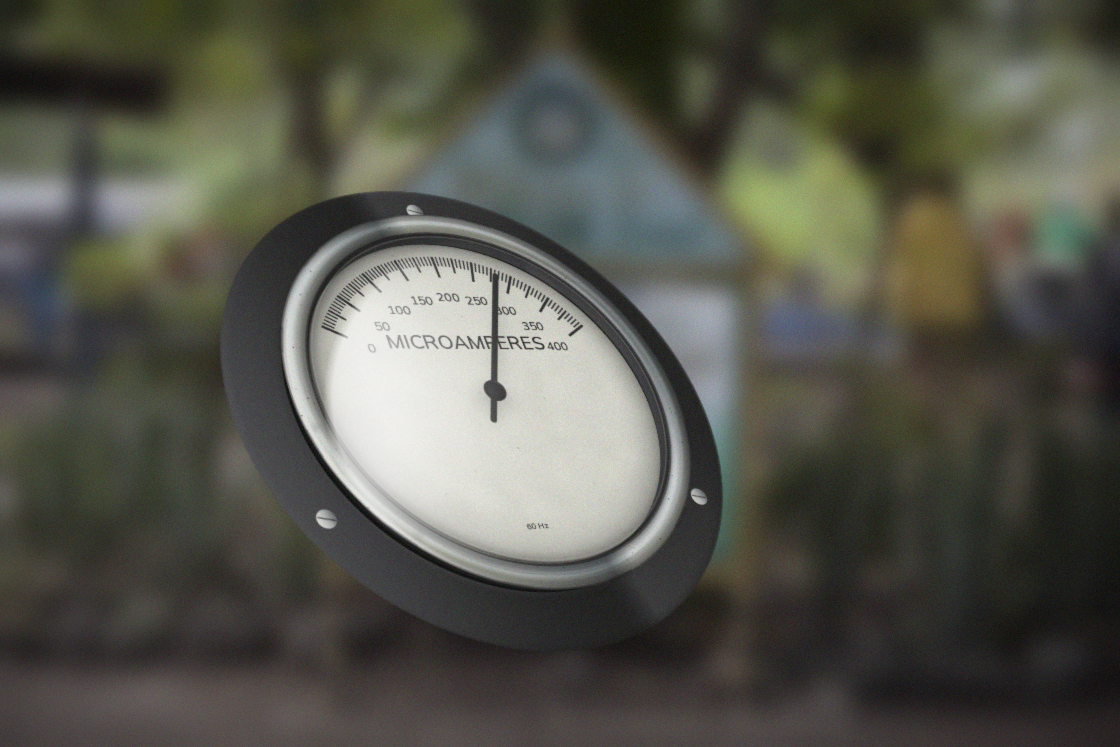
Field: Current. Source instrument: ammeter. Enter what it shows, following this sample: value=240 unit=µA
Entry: value=275 unit=µA
